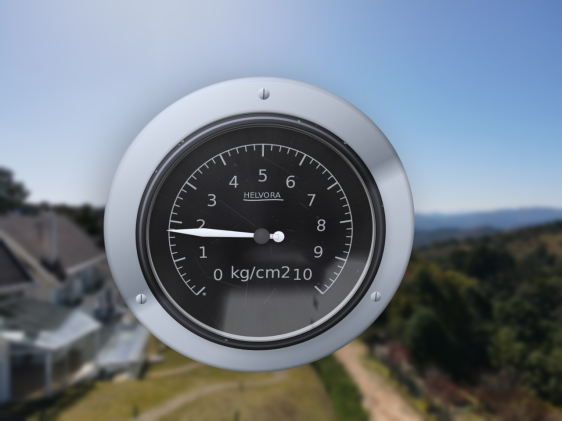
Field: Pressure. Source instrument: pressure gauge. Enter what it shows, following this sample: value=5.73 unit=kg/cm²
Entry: value=1.8 unit=kg/cm²
